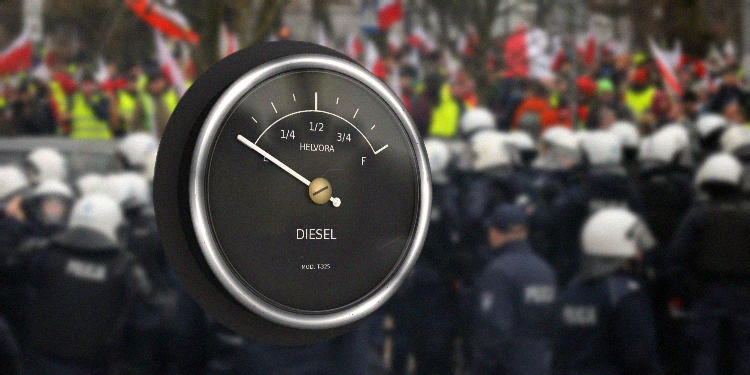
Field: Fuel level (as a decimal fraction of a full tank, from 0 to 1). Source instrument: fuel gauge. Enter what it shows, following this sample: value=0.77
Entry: value=0
